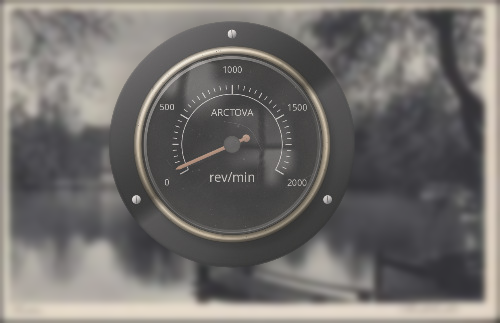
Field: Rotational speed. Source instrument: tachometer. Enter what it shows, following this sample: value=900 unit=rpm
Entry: value=50 unit=rpm
